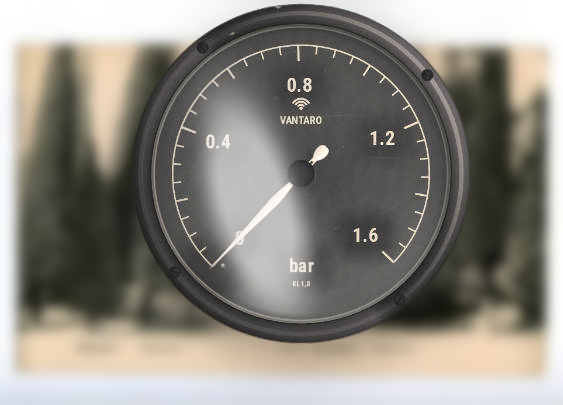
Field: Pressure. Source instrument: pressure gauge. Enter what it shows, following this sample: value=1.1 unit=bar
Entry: value=0 unit=bar
